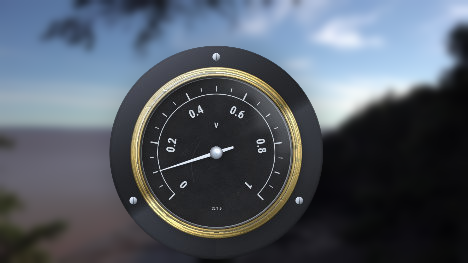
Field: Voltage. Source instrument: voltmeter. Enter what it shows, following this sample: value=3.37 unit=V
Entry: value=0.1 unit=V
